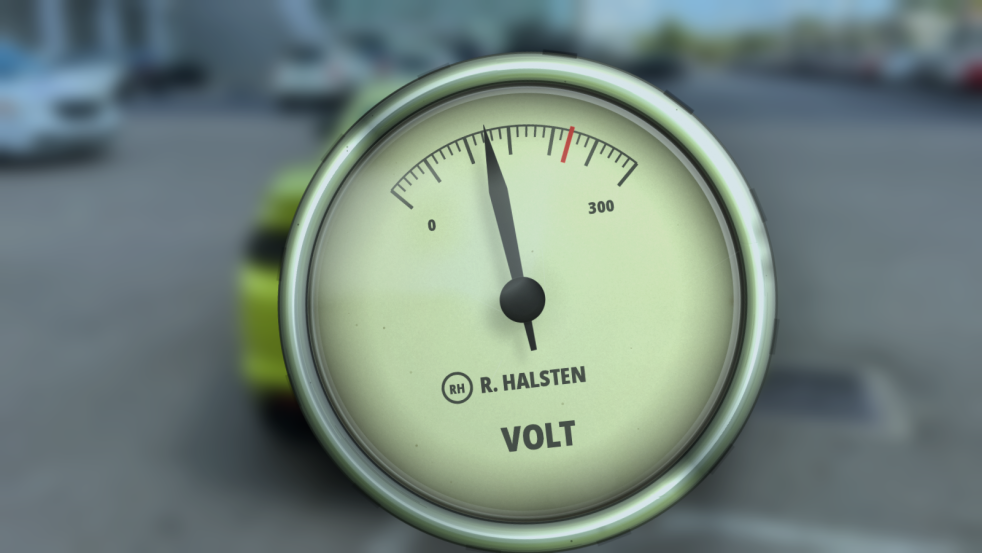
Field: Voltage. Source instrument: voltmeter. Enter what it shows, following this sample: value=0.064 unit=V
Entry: value=125 unit=V
